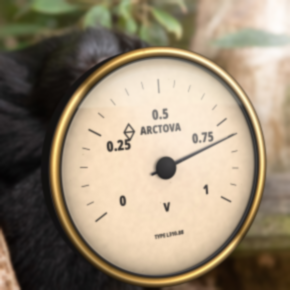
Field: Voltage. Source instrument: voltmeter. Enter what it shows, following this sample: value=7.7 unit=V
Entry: value=0.8 unit=V
